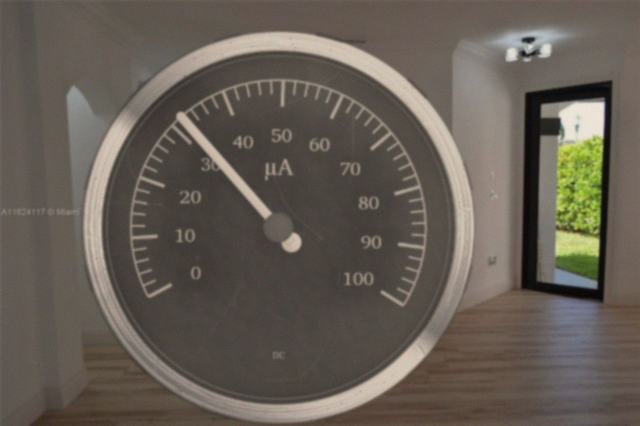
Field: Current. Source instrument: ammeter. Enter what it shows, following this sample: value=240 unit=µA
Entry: value=32 unit=µA
